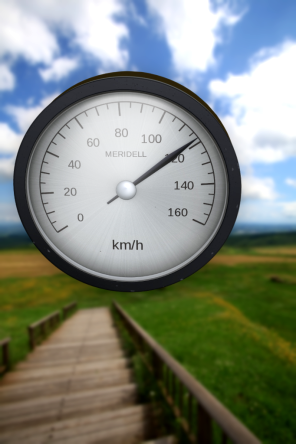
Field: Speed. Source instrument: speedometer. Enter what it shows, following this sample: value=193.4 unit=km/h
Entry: value=117.5 unit=km/h
